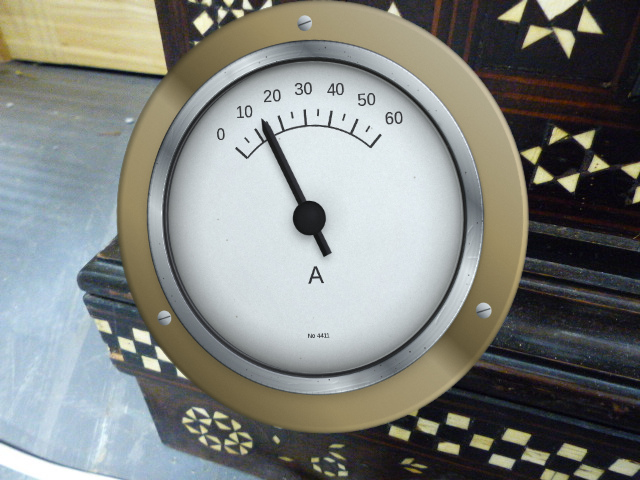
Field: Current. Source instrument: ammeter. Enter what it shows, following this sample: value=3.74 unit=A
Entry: value=15 unit=A
